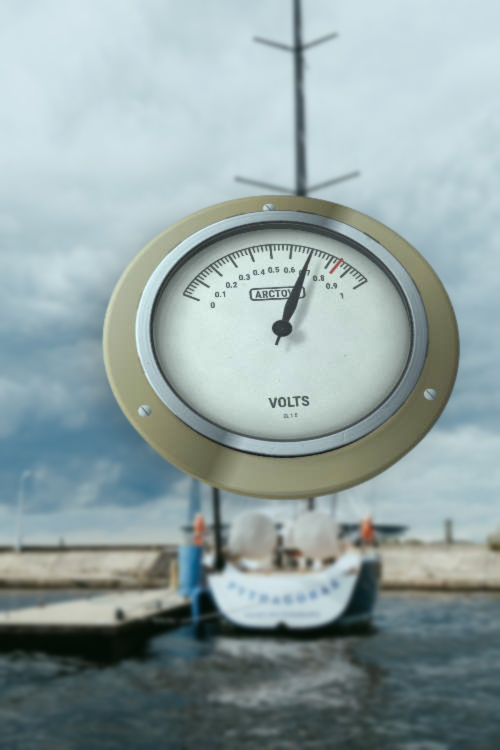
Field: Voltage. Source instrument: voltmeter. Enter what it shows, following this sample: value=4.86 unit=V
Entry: value=0.7 unit=V
